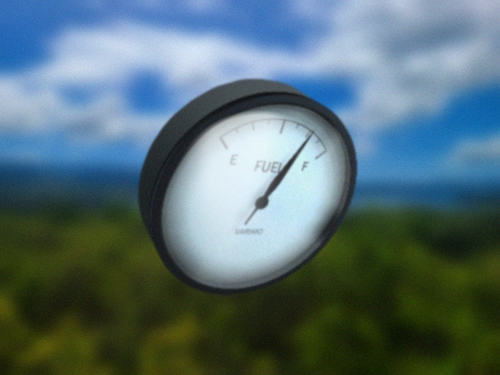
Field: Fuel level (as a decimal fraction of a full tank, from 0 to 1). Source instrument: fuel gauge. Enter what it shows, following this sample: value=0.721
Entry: value=0.75
